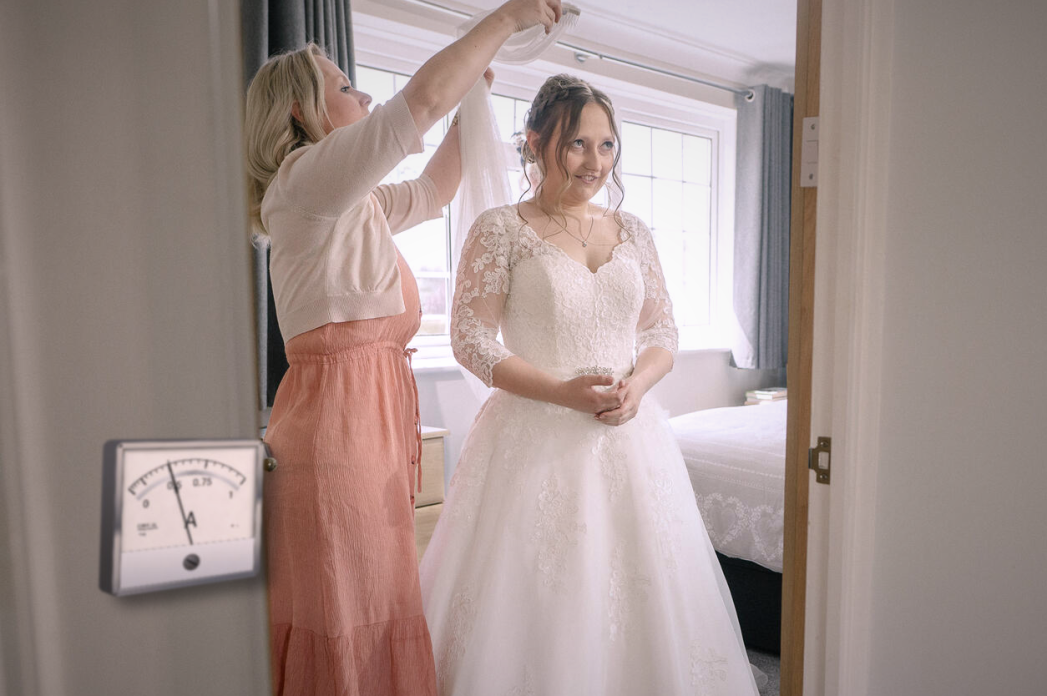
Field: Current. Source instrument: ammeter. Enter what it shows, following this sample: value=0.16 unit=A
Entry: value=0.5 unit=A
